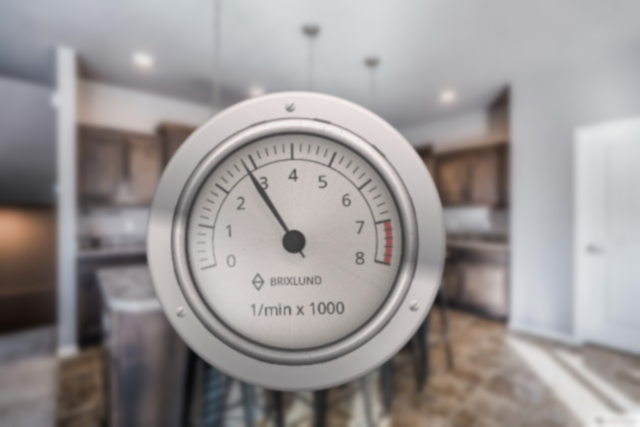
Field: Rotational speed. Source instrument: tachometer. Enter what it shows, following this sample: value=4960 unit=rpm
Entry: value=2800 unit=rpm
